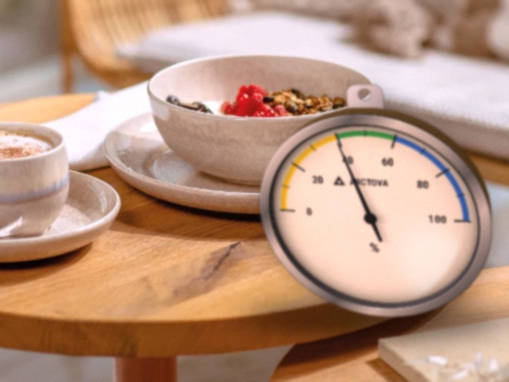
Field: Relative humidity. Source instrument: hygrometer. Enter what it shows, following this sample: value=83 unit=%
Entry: value=40 unit=%
